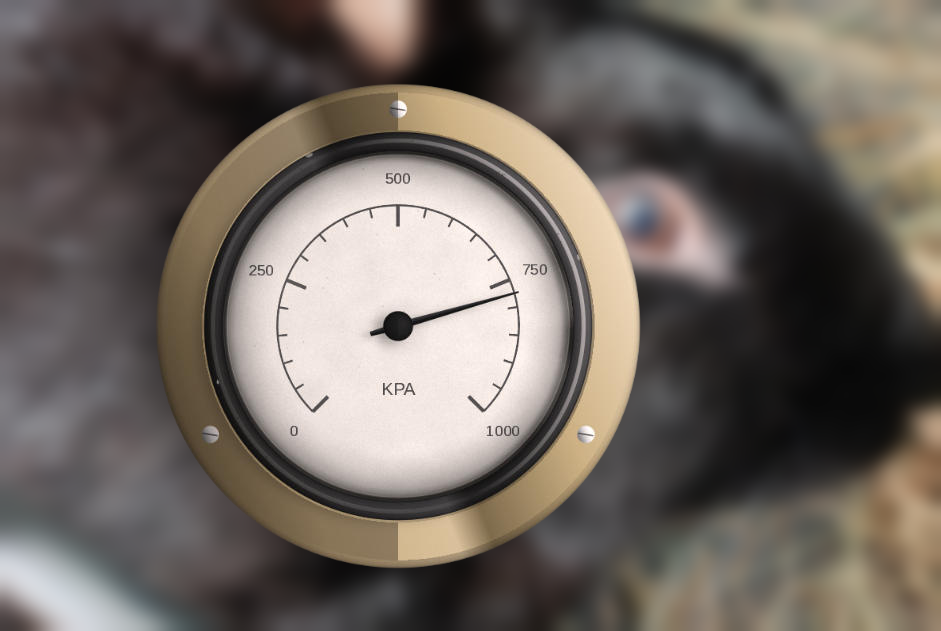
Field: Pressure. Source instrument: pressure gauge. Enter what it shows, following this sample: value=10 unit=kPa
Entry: value=775 unit=kPa
